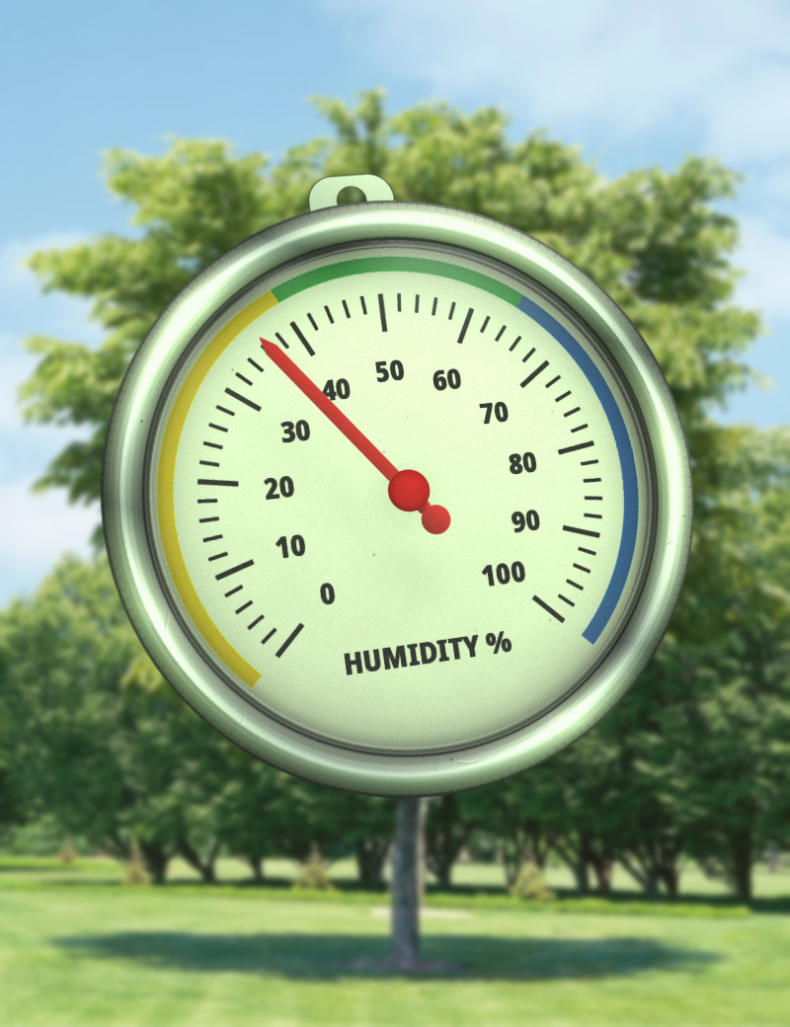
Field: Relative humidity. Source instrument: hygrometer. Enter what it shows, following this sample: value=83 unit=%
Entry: value=36 unit=%
